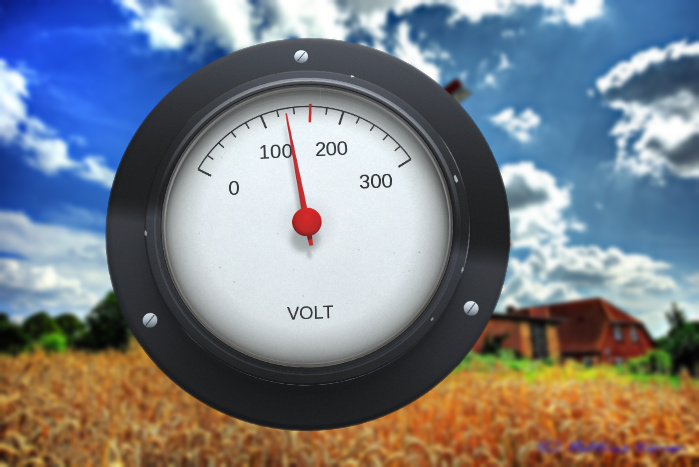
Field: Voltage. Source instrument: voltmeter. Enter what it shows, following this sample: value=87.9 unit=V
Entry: value=130 unit=V
